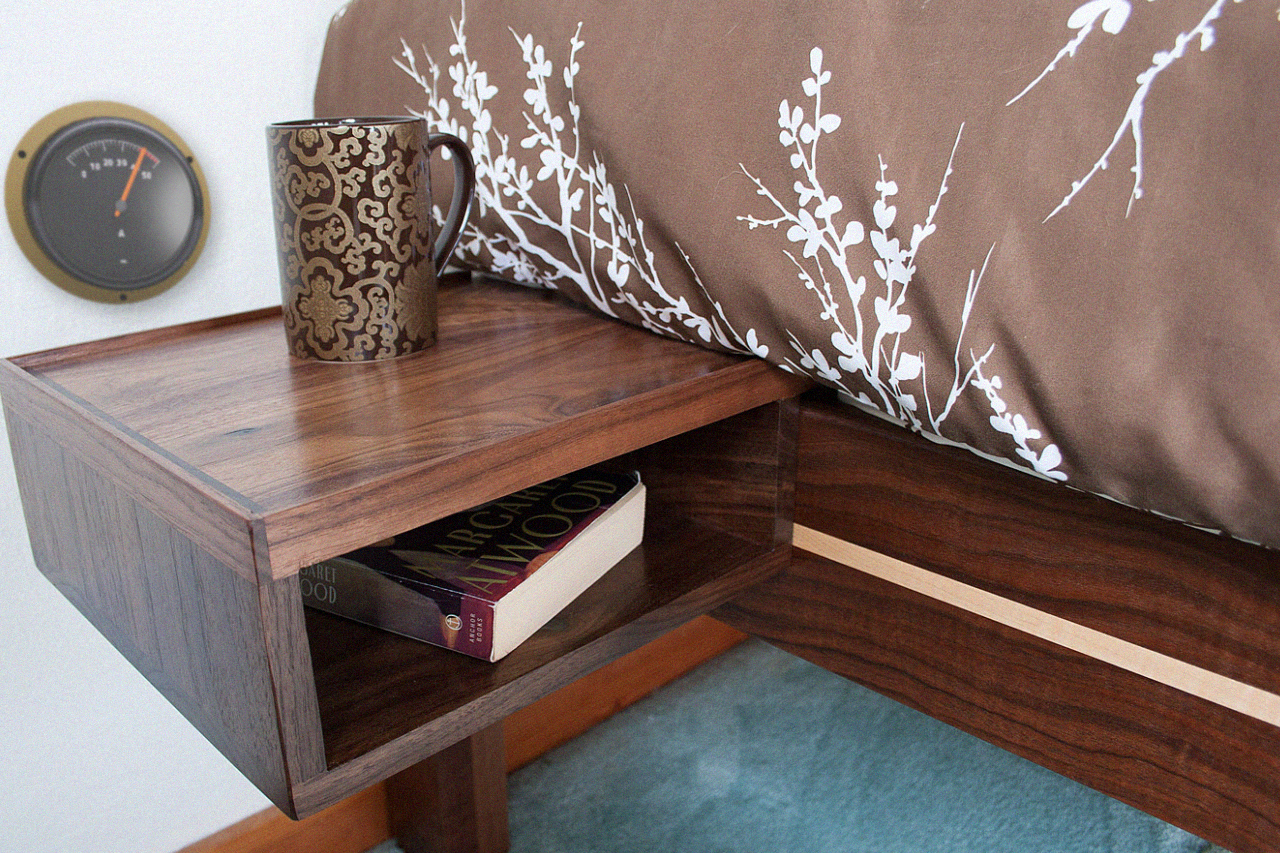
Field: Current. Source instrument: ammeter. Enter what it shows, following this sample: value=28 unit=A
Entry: value=40 unit=A
